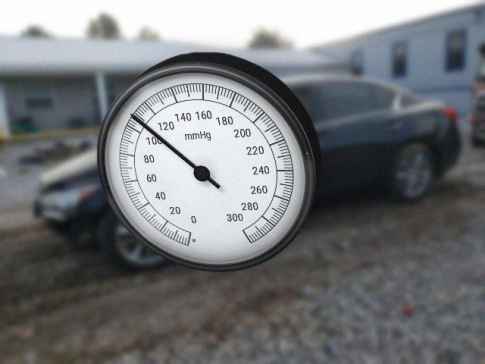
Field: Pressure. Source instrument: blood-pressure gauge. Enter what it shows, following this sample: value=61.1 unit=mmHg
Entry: value=110 unit=mmHg
